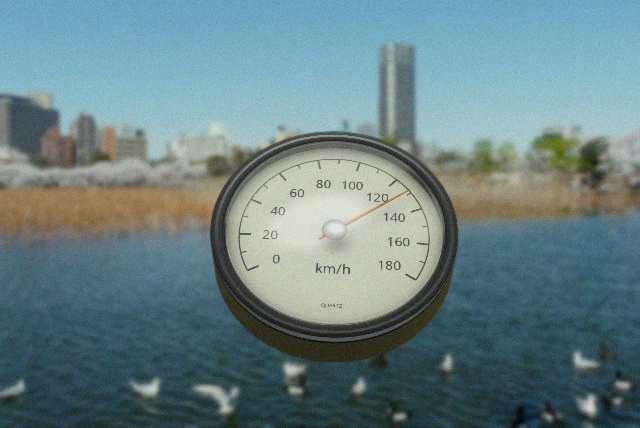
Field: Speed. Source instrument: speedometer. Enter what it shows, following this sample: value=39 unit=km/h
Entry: value=130 unit=km/h
